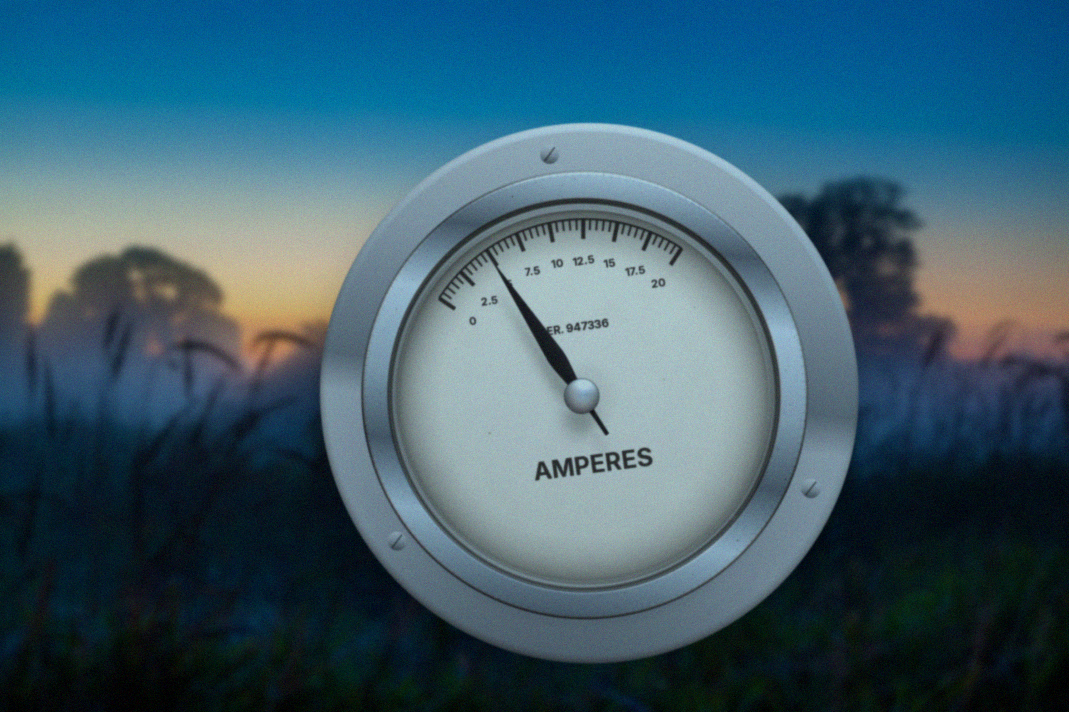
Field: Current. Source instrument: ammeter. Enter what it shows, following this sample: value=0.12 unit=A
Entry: value=5 unit=A
